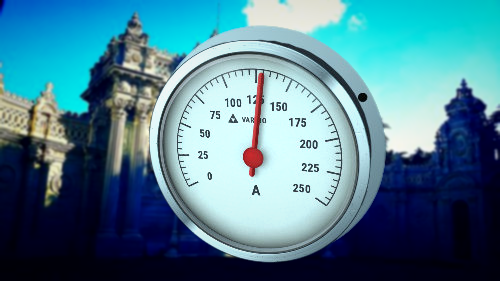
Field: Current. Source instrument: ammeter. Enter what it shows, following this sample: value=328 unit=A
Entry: value=130 unit=A
